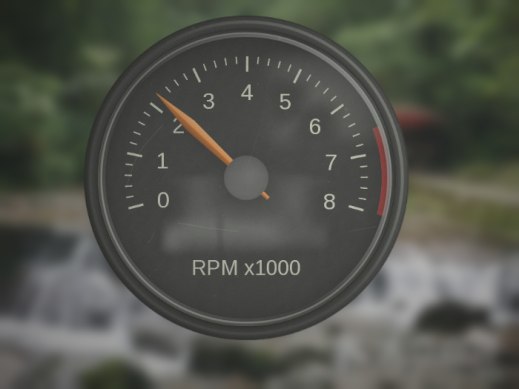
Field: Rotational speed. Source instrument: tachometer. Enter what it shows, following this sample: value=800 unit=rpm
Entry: value=2200 unit=rpm
